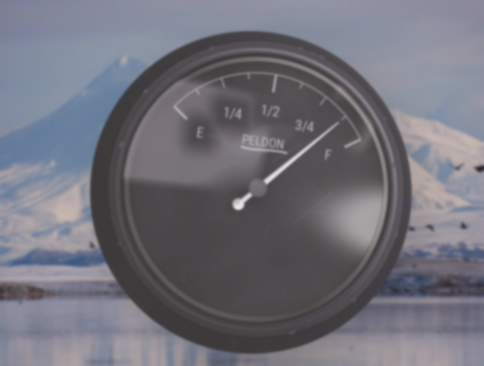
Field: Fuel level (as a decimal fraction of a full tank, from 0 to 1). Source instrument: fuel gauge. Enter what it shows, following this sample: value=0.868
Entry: value=0.875
